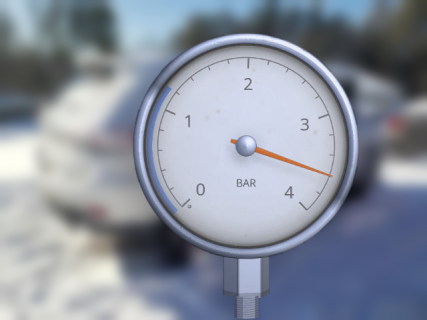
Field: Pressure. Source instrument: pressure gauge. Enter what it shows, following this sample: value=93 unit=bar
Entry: value=3.6 unit=bar
